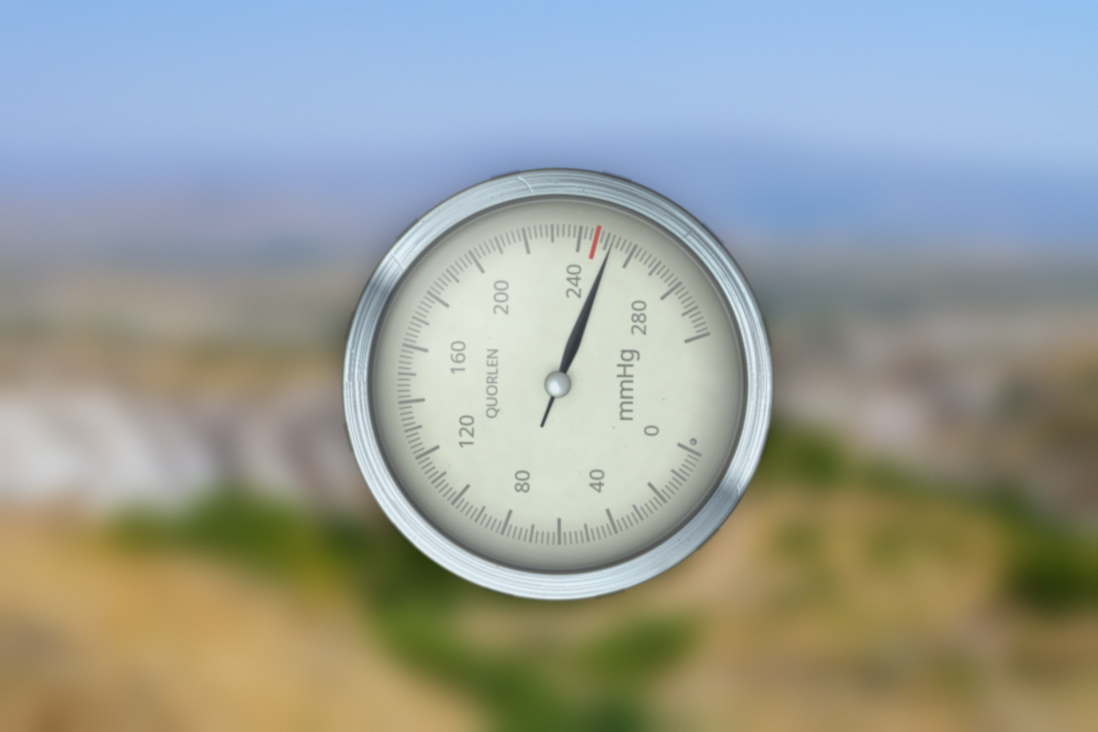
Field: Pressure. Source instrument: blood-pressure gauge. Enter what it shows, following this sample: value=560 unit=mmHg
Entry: value=252 unit=mmHg
